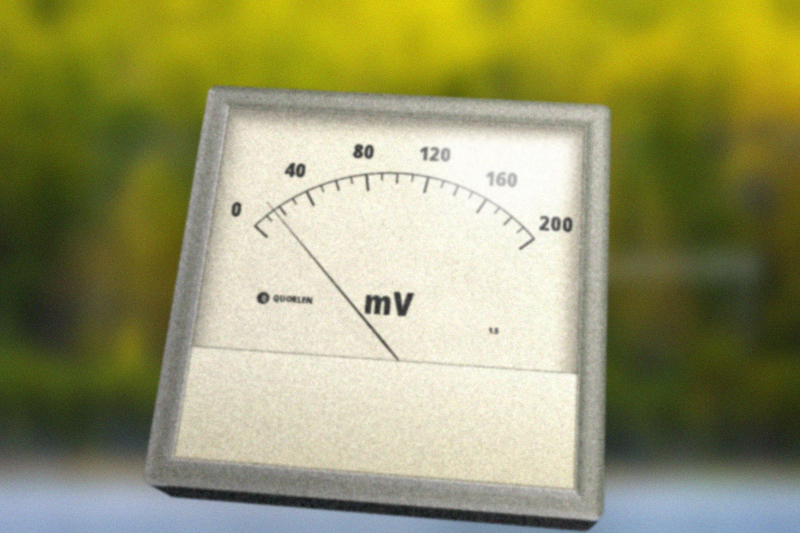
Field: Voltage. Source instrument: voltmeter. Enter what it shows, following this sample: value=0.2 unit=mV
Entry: value=15 unit=mV
